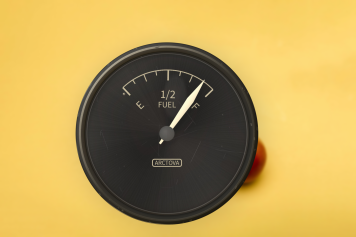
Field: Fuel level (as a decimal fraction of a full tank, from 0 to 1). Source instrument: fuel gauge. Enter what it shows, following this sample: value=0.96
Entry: value=0.875
